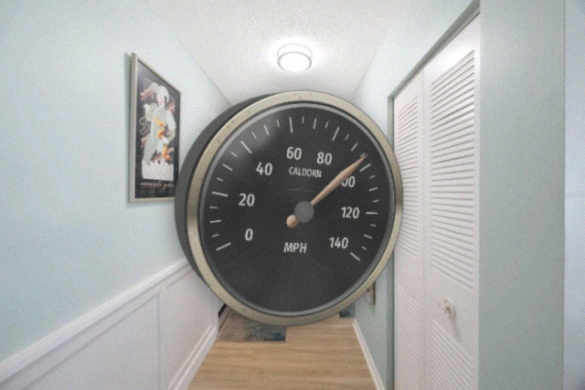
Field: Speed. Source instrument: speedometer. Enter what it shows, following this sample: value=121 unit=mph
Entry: value=95 unit=mph
